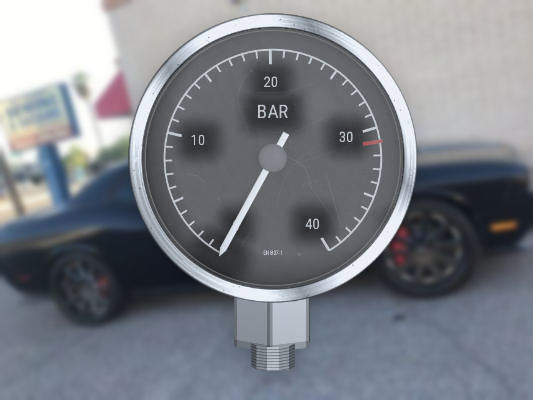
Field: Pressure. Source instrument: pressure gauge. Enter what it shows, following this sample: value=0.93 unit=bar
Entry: value=0 unit=bar
